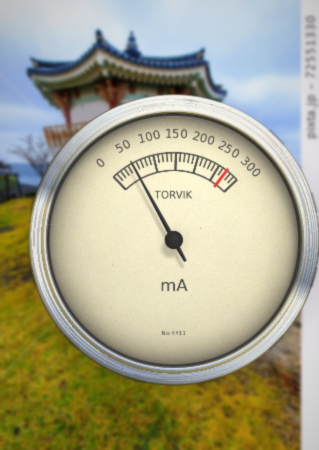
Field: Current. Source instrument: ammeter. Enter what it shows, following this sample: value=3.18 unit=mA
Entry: value=50 unit=mA
